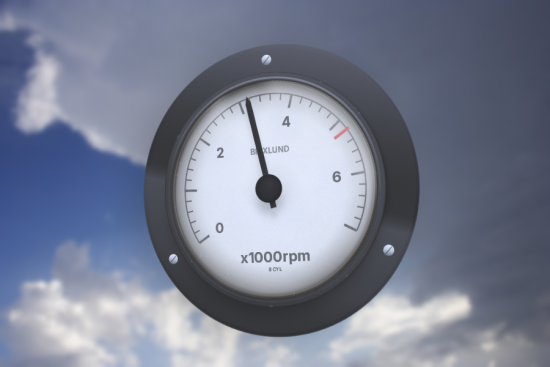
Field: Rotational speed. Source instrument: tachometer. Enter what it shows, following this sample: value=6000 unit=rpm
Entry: value=3200 unit=rpm
